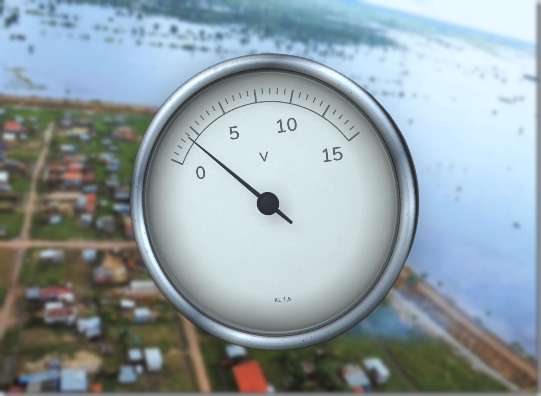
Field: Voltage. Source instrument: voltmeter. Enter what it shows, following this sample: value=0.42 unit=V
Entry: value=2 unit=V
